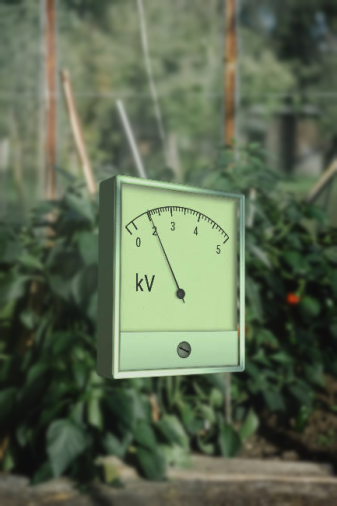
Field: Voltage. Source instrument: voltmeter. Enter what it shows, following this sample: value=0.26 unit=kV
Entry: value=2 unit=kV
